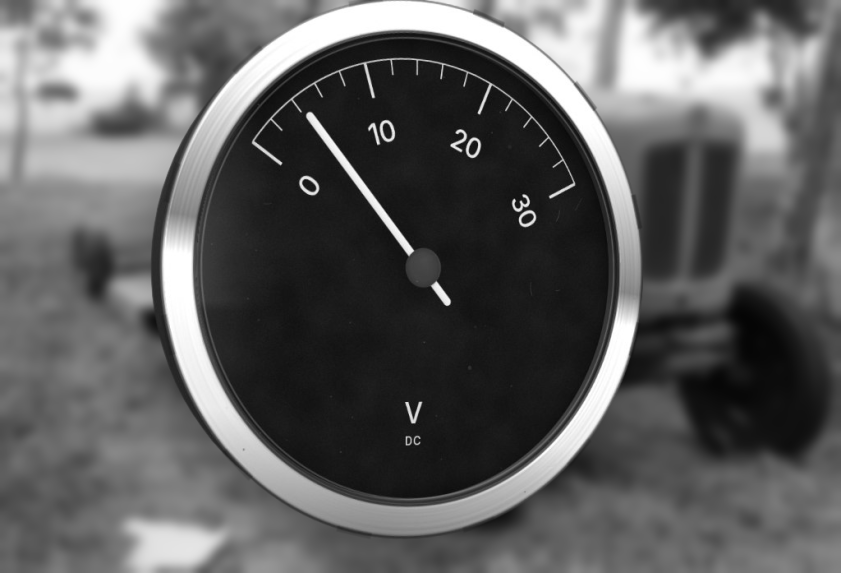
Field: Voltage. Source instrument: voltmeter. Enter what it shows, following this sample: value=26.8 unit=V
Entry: value=4 unit=V
